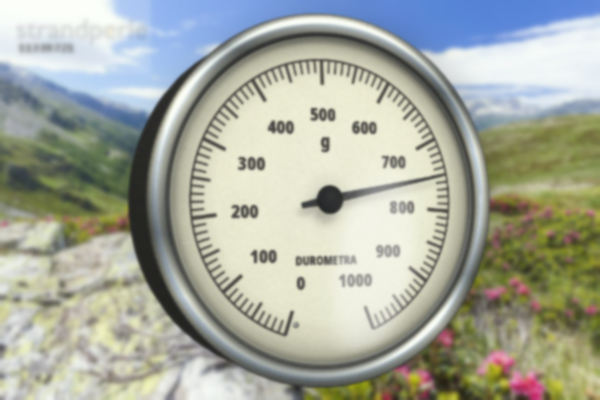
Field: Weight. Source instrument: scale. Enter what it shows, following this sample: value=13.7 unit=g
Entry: value=750 unit=g
